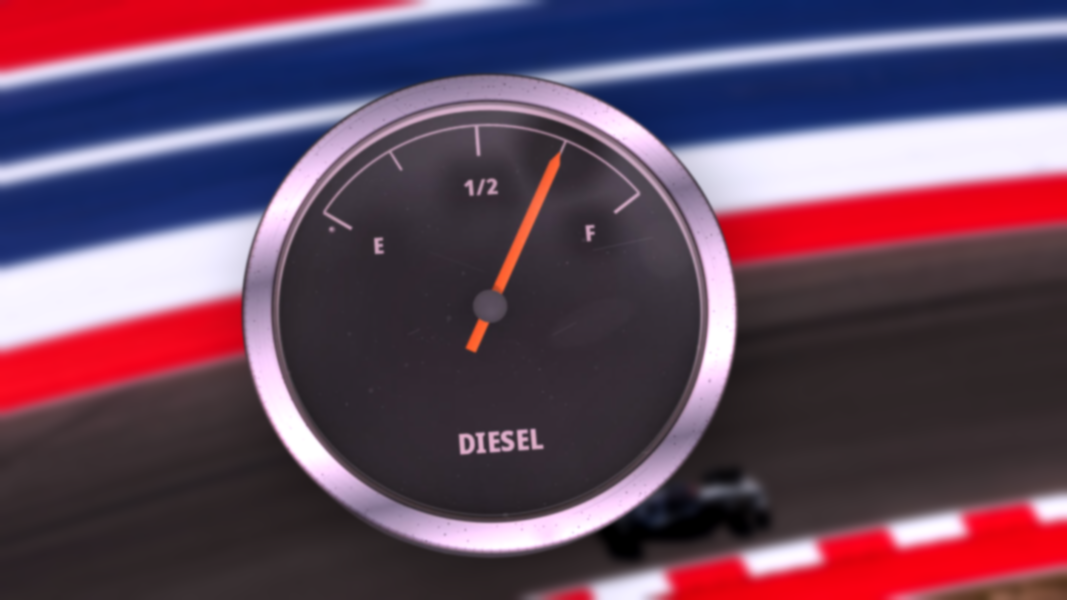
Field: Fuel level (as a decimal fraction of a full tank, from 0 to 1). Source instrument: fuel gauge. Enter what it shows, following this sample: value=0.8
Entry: value=0.75
